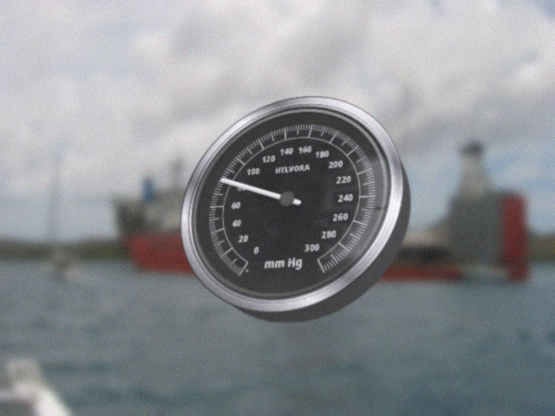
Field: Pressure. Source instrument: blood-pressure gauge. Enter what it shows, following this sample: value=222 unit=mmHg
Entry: value=80 unit=mmHg
